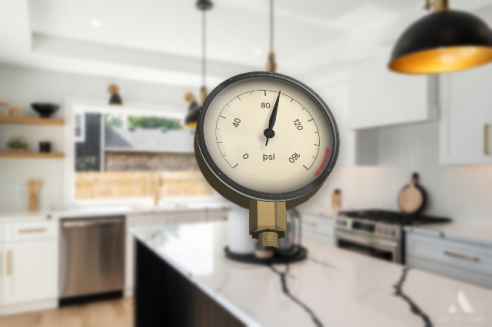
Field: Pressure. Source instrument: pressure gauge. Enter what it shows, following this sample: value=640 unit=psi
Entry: value=90 unit=psi
